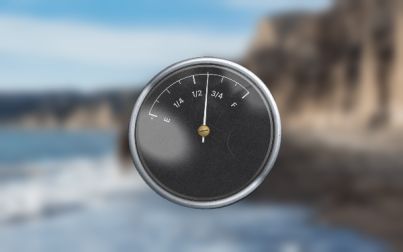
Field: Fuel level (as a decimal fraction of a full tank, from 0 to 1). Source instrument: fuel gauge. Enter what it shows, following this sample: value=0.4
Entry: value=0.625
